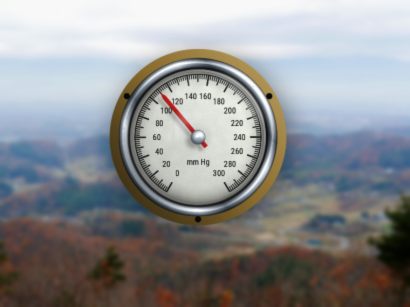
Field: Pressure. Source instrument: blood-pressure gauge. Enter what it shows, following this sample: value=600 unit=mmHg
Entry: value=110 unit=mmHg
